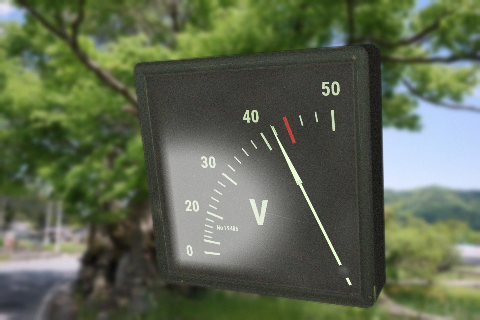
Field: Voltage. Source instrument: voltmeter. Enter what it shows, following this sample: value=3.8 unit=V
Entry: value=42 unit=V
